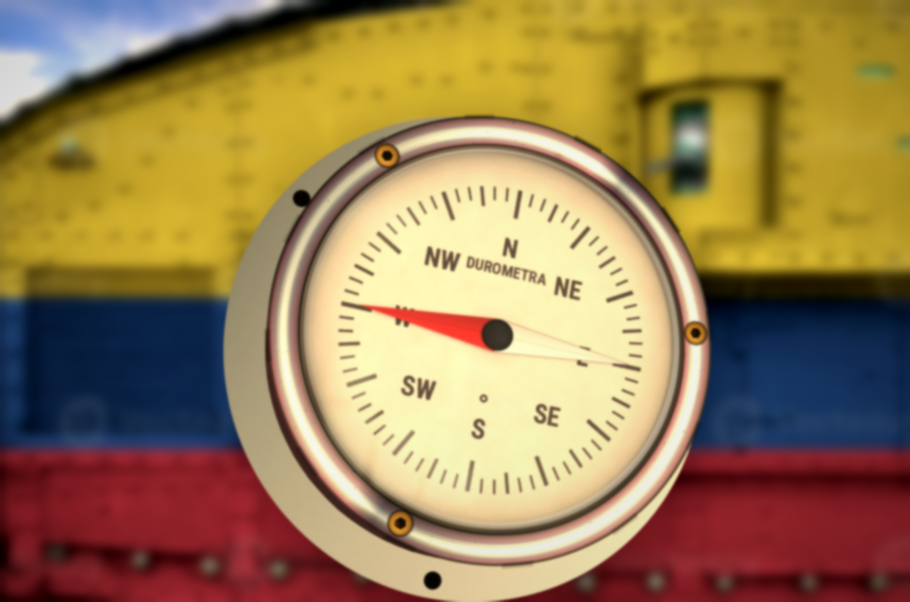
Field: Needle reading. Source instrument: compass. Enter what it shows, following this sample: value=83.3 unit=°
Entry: value=270 unit=°
